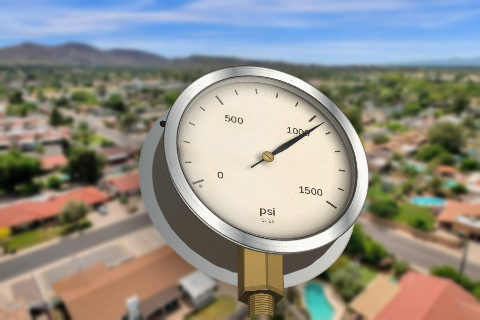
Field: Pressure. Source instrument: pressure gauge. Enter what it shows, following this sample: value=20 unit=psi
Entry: value=1050 unit=psi
